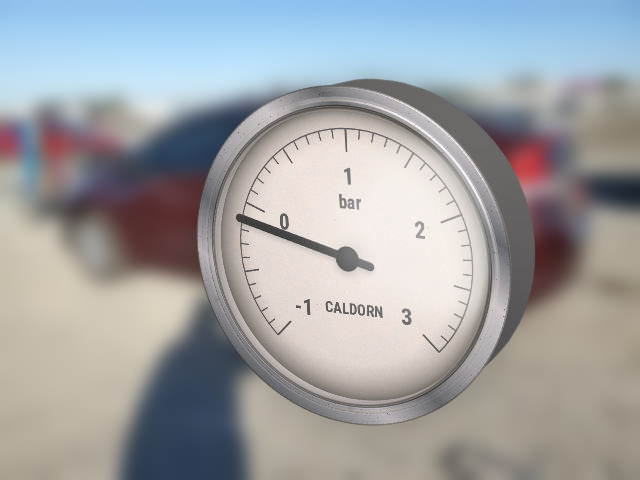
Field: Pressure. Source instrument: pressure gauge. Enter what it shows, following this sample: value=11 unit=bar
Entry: value=-0.1 unit=bar
